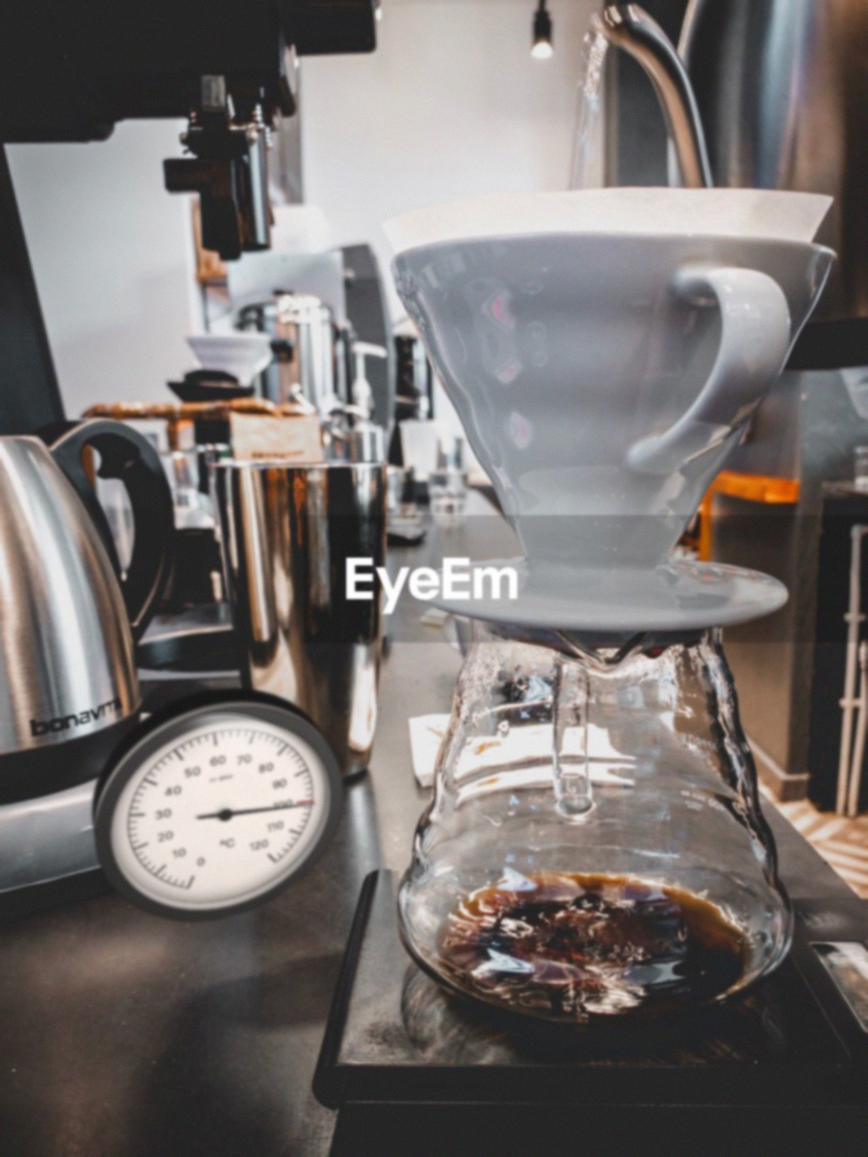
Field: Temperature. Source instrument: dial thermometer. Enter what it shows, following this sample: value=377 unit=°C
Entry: value=100 unit=°C
